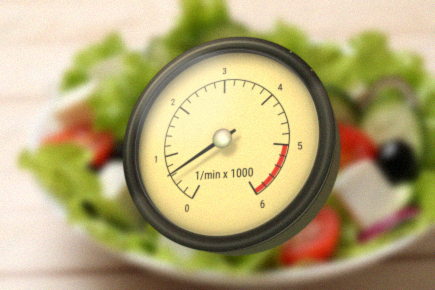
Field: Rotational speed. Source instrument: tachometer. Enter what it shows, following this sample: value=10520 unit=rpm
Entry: value=600 unit=rpm
